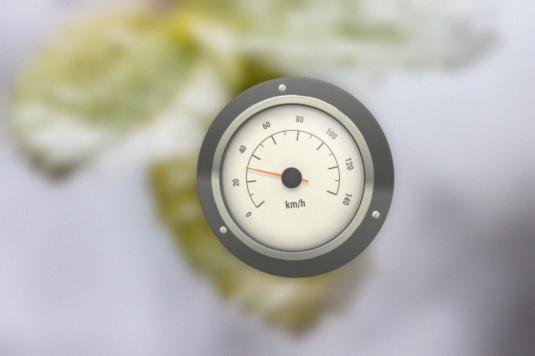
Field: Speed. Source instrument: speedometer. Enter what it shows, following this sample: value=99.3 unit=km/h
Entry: value=30 unit=km/h
